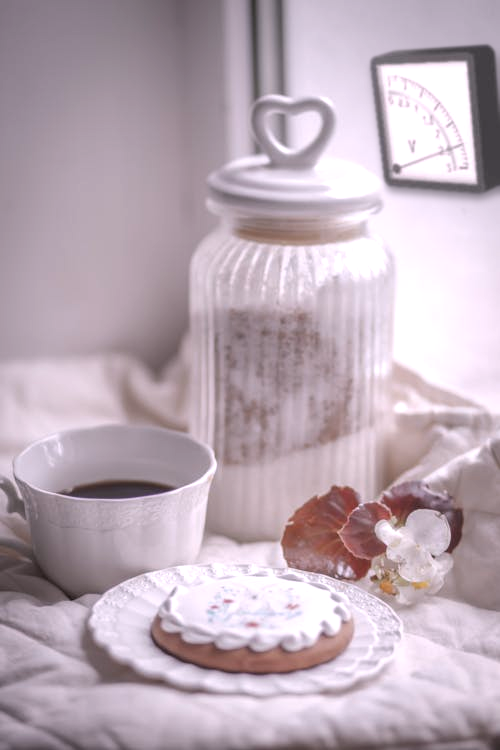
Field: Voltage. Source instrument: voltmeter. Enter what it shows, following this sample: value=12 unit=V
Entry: value=2.5 unit=V
